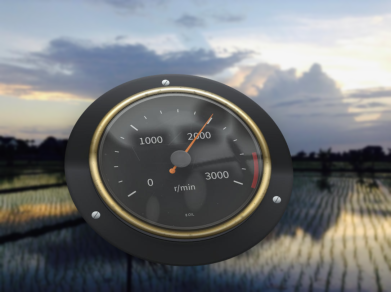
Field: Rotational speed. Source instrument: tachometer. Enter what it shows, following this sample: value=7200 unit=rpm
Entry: value=2000 unit=rpm
